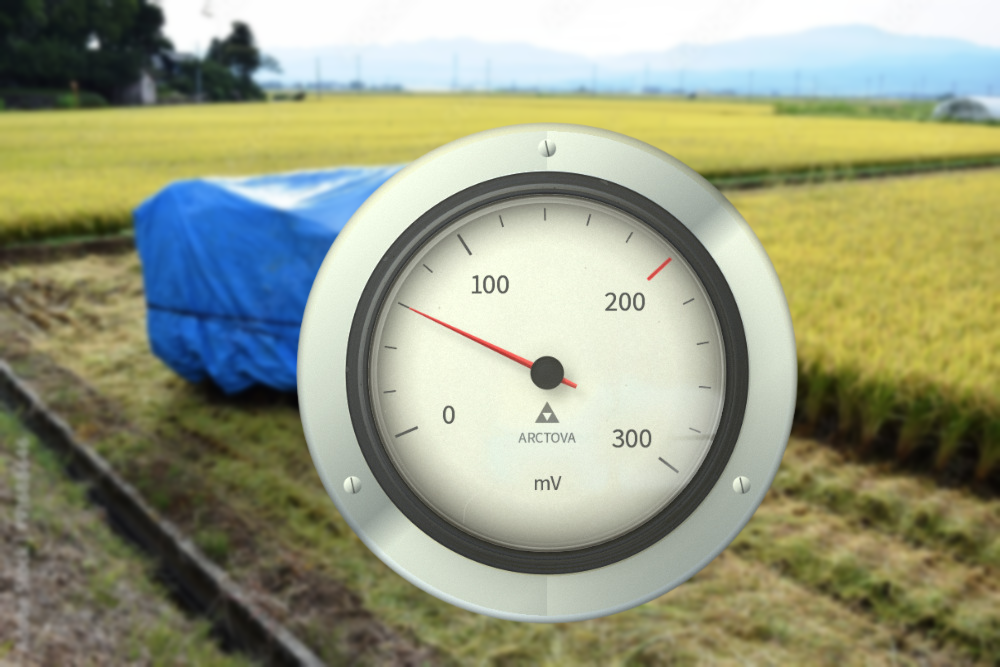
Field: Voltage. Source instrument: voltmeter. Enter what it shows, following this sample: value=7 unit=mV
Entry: value=60 unit=mV
